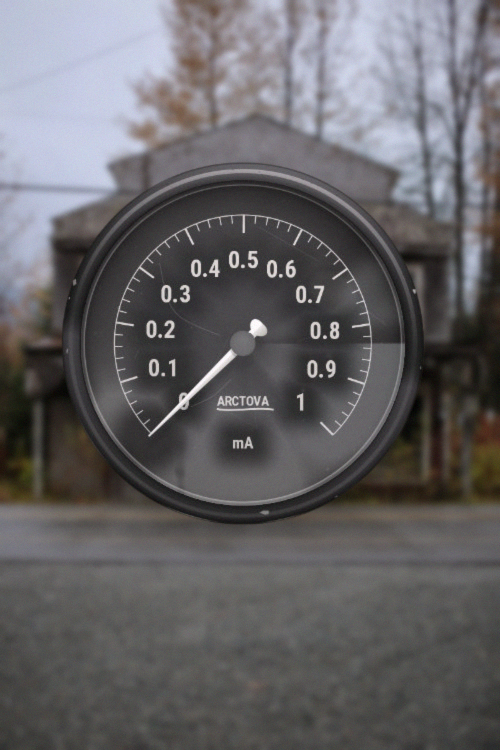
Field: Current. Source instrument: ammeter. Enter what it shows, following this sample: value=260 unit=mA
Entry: value=0 unit=mA
